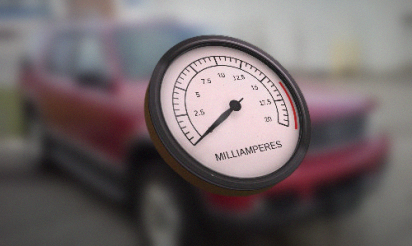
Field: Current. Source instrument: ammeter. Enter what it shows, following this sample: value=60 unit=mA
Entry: value=0 unit=mA
